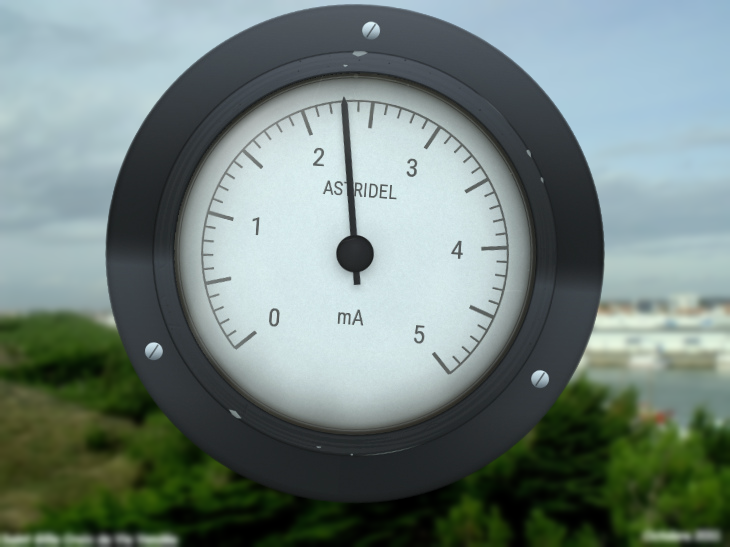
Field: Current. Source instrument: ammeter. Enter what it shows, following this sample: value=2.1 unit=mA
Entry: value=2.3 unit=mA
